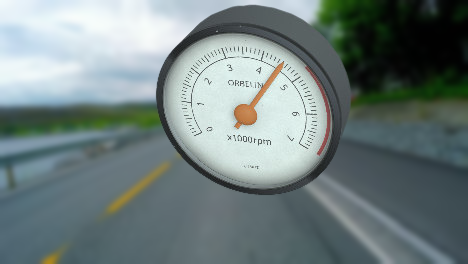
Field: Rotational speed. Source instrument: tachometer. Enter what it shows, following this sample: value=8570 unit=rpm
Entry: value=4500 unit=rpm
